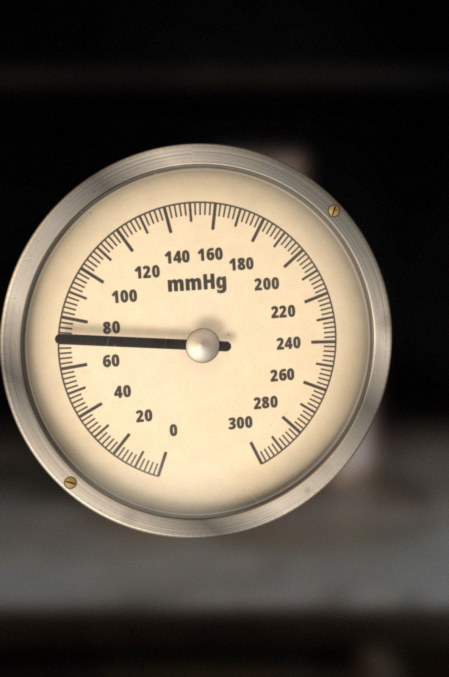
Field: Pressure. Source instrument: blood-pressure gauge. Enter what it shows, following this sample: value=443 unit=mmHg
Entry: value=72 unit=mmHg
